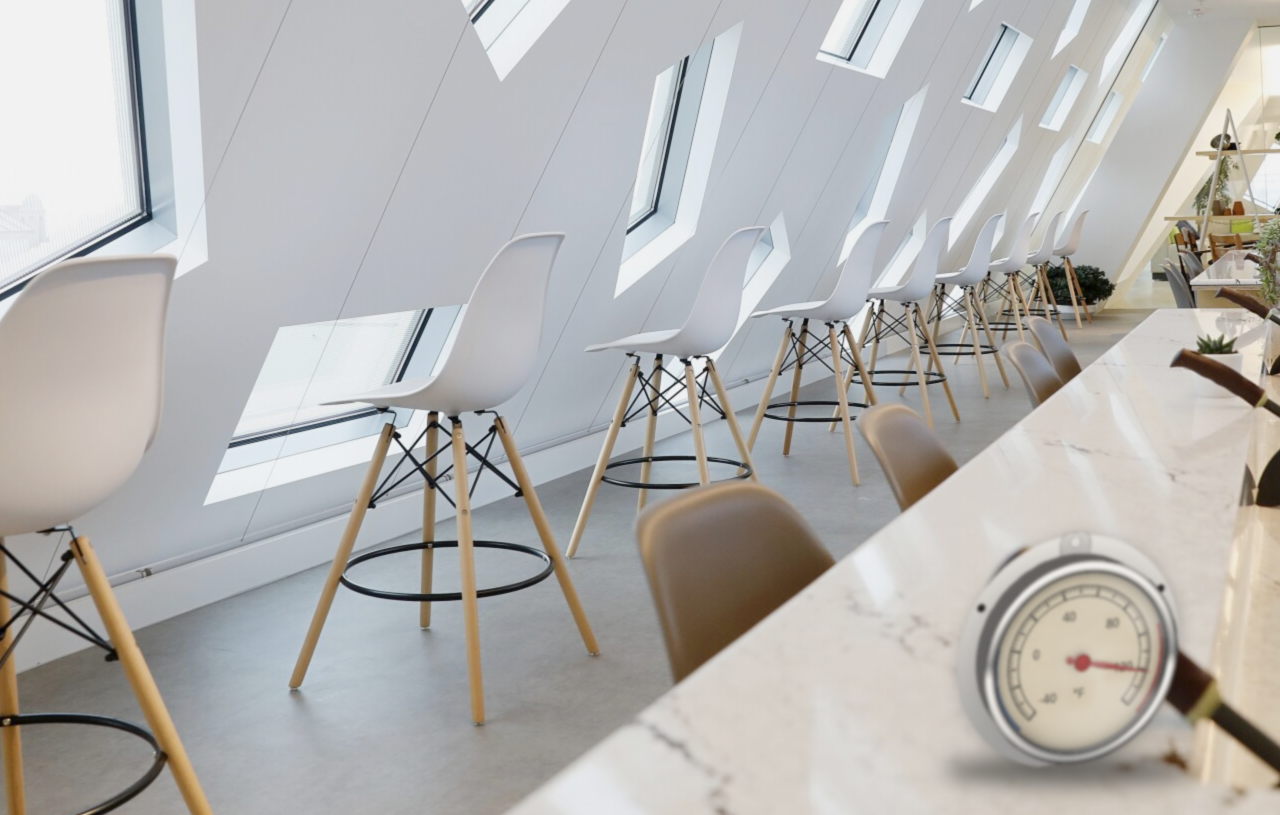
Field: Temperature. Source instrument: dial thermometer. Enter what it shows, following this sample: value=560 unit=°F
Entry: value=120 unit=°F
